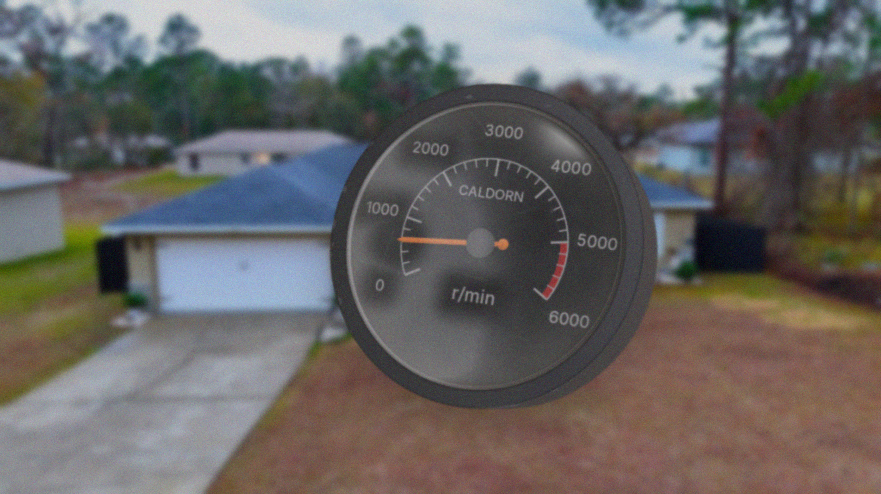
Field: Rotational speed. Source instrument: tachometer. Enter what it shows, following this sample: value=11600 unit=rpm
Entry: value=600 unit=rpm
